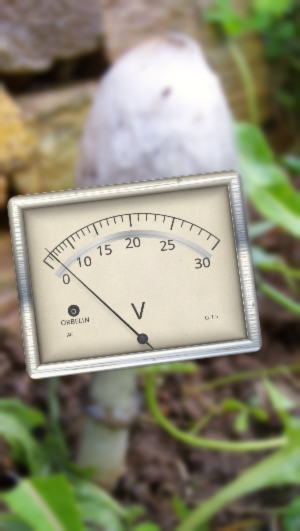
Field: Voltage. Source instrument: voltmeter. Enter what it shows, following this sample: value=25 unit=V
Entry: value=5 unit=V
